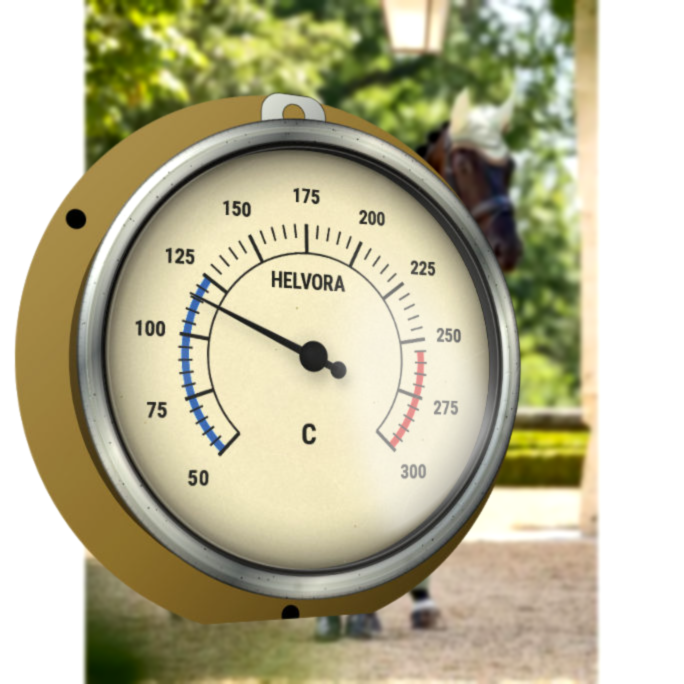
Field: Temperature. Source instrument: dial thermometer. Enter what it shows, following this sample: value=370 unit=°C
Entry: value=115 unit=°C
